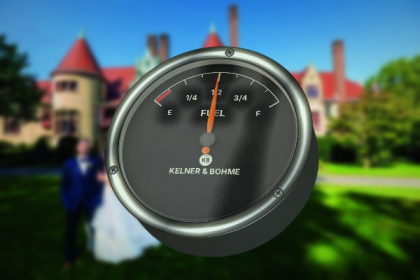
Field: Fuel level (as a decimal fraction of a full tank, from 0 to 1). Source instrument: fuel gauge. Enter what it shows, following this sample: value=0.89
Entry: value=0.5
